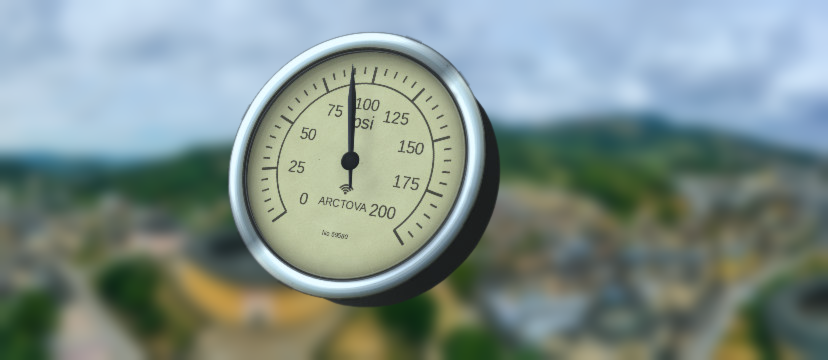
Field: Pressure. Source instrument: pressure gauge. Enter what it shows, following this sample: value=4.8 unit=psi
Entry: value=90 unit=psi
